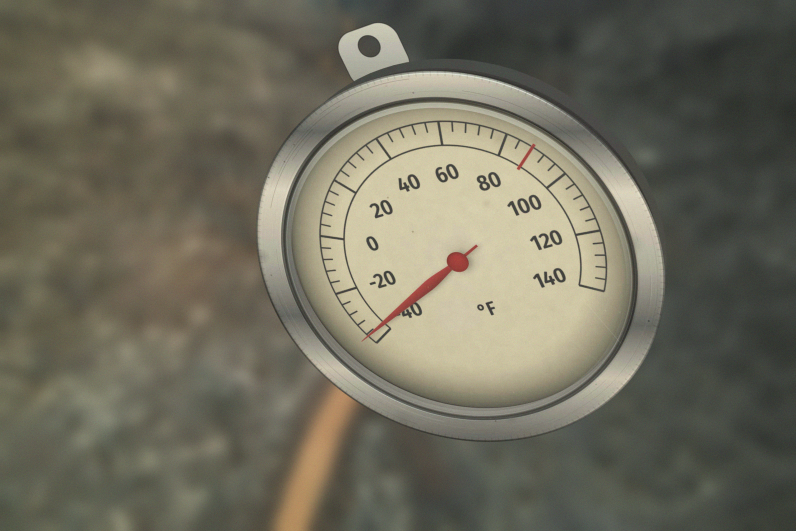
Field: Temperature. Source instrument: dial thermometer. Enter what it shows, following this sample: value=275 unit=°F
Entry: value=-36 unit=°F
